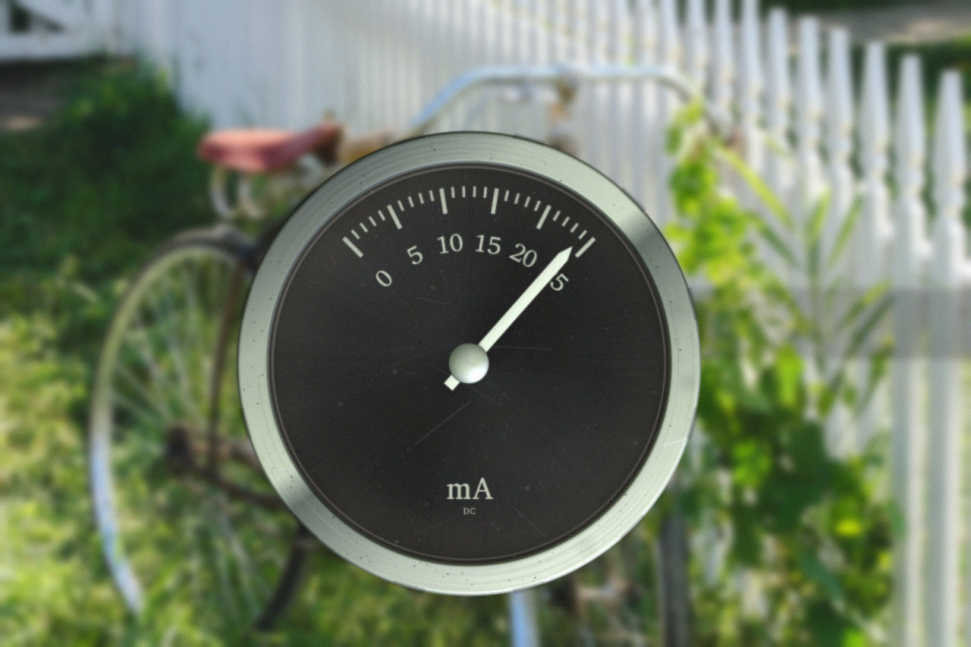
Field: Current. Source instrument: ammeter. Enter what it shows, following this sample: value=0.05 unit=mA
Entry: value=24 unit=mA
